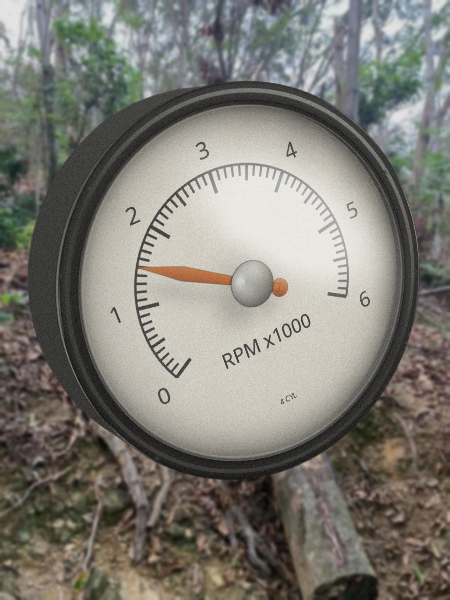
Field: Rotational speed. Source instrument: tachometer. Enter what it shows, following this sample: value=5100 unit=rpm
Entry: value=1500 unit=rpm
